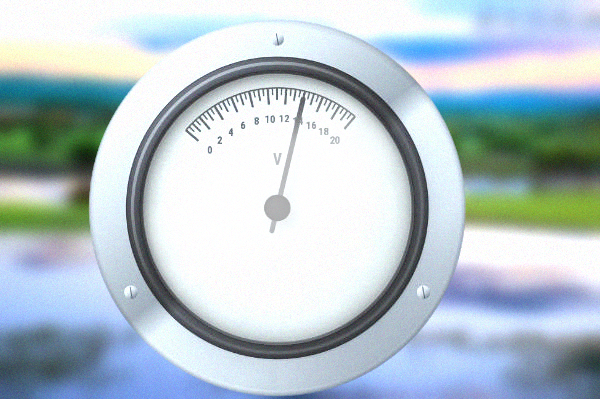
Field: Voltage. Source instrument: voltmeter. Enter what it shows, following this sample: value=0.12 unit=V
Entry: value=14 unit=V
